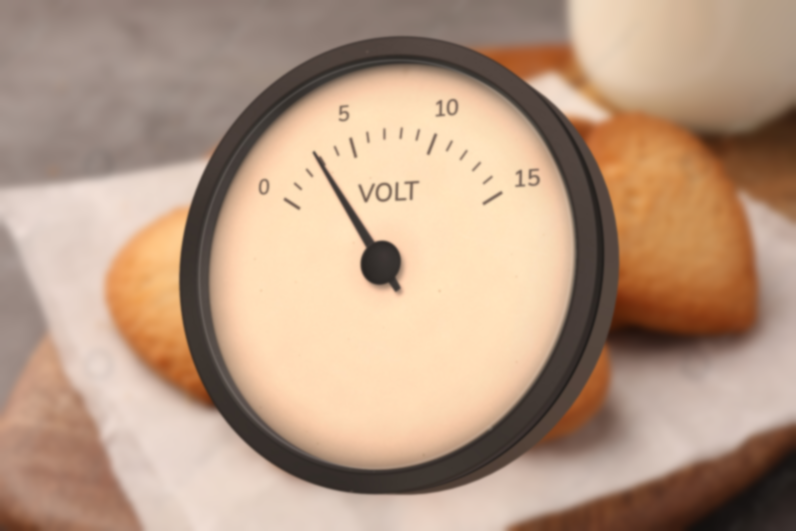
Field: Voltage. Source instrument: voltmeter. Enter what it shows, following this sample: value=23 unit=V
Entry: value=3 unit=V
